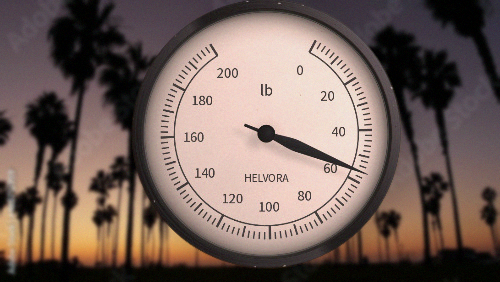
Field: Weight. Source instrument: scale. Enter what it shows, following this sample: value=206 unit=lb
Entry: value=56 unit=lb
